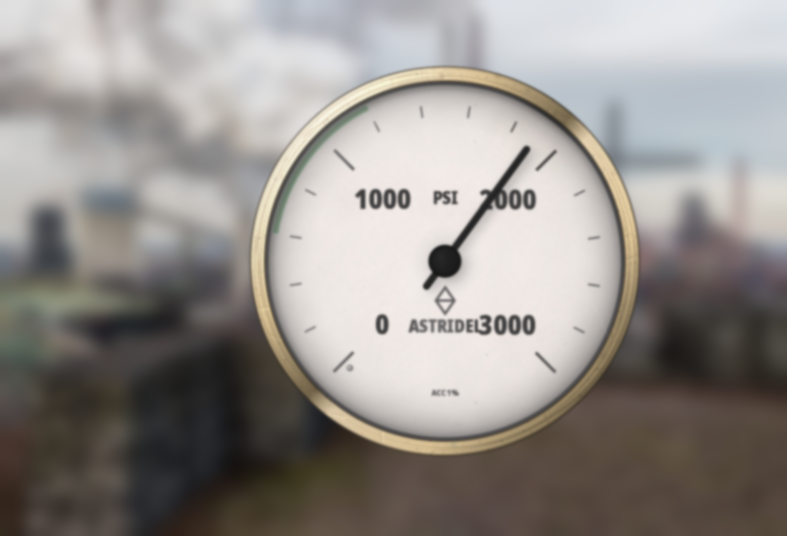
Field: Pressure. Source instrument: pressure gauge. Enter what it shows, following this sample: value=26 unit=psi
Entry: value=1900 unit=psi
